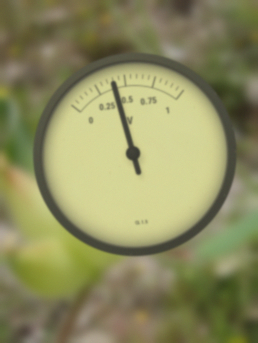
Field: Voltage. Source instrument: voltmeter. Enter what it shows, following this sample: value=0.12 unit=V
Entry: value=0.4 unit=V
